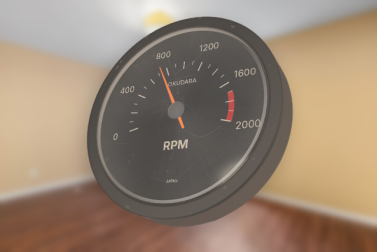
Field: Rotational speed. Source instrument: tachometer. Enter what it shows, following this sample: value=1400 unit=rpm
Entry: value=750 unit=rpm
